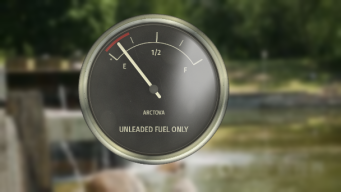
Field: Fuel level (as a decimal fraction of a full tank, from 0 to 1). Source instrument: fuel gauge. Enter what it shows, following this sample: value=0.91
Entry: value=0.125
